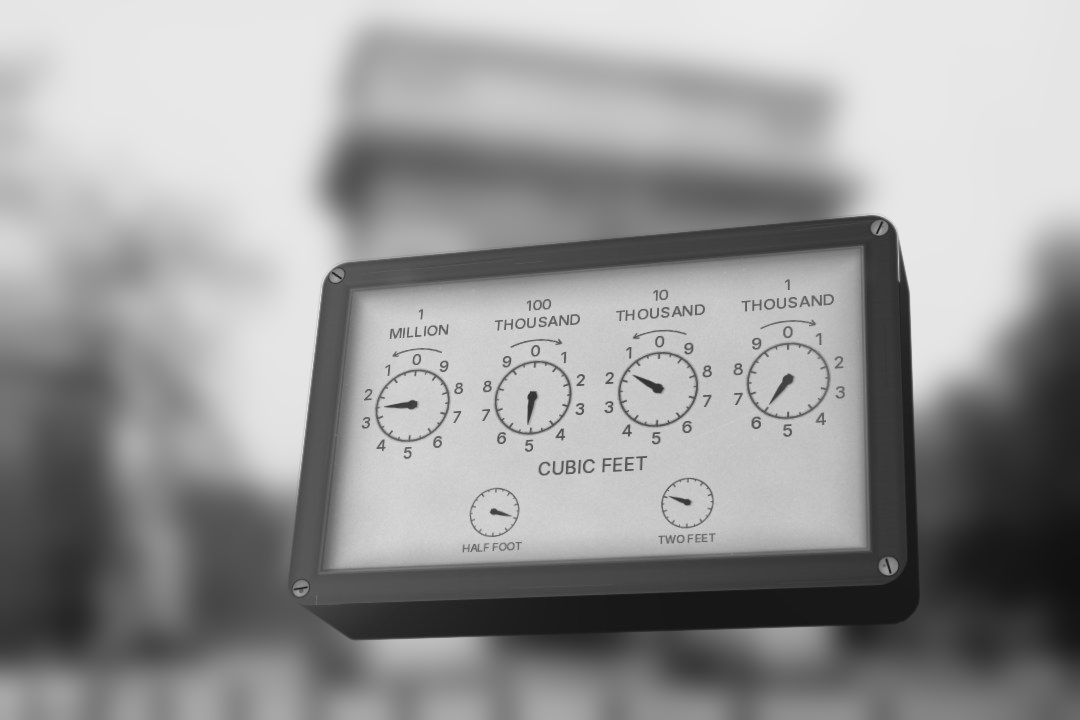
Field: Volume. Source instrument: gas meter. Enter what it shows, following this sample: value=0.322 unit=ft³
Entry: value=251600 unit=ft³
